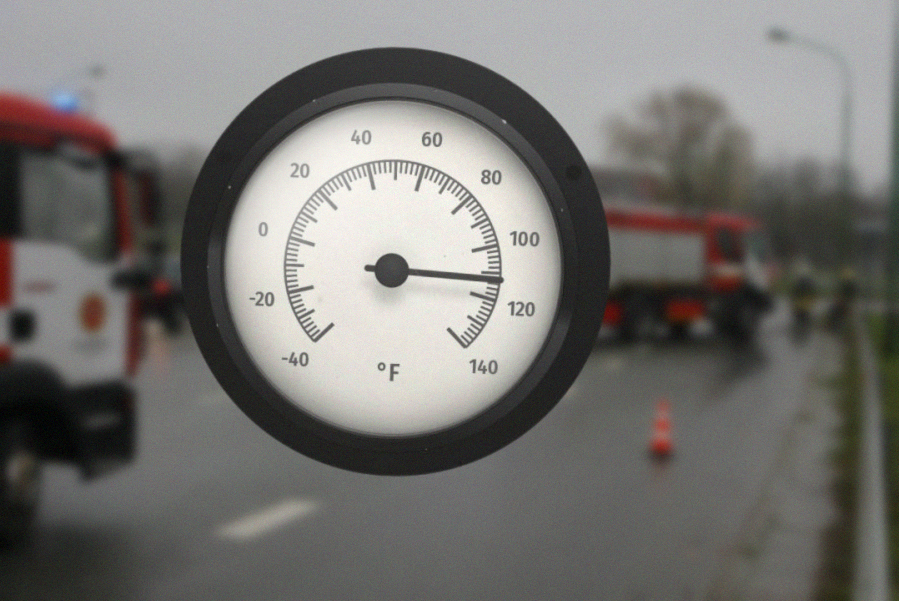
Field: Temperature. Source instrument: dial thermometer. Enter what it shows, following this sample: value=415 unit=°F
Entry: value=112 unit=°F
